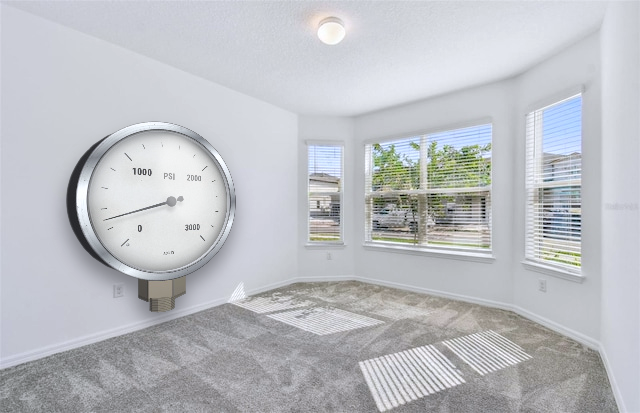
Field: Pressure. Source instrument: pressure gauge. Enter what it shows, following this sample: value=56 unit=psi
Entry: value=300 unit=psi
